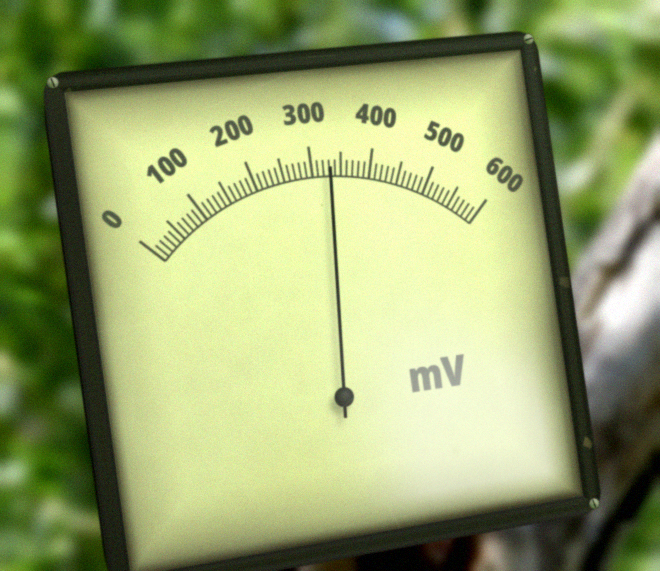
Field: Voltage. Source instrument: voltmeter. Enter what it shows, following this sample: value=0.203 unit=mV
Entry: value=330 unit=mV
